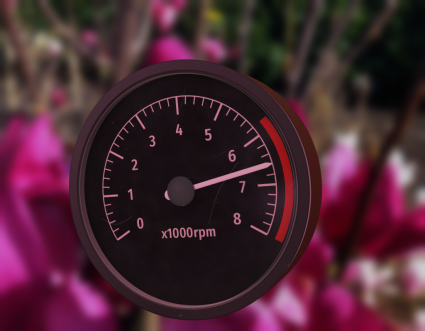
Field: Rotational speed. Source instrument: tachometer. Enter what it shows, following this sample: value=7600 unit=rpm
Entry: value=6600 unit=rpm
